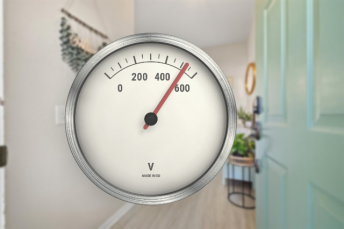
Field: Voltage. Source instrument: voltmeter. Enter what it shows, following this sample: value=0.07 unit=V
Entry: value=525 unit=V
